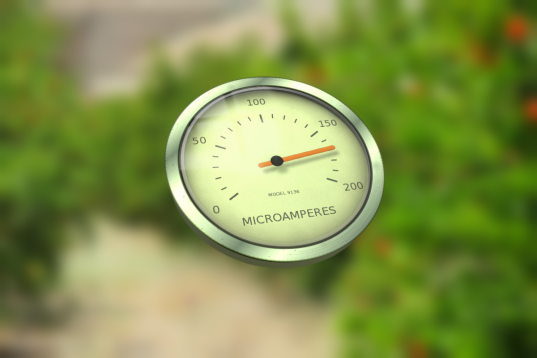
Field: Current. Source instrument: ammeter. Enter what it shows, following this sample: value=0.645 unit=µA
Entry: value=170 unit=µA
